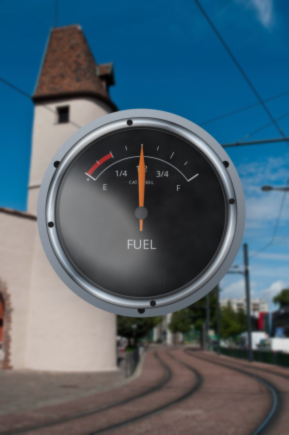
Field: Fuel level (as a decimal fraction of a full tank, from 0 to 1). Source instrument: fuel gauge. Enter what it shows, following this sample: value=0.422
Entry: value=0.5
